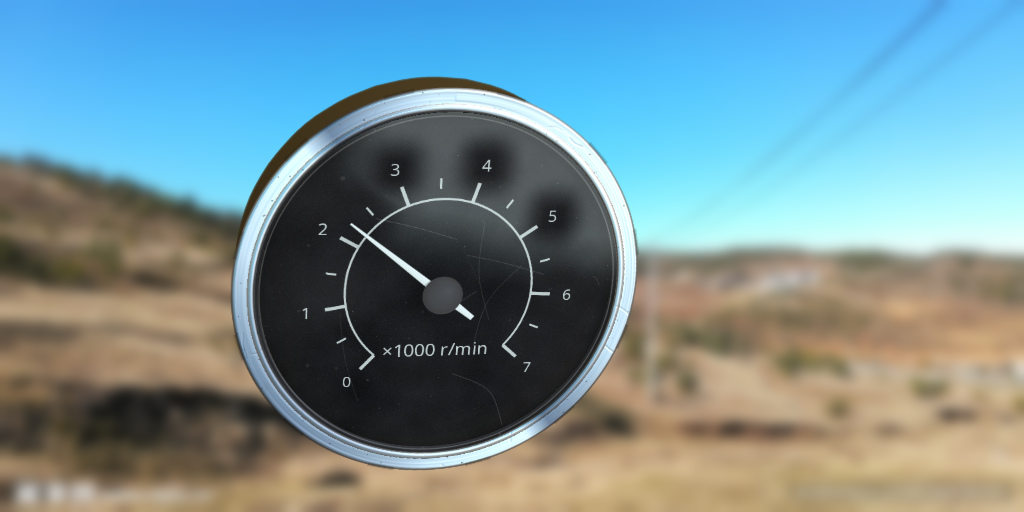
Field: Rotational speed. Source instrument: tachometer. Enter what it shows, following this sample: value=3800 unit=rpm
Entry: value=2250 unit=rpm
